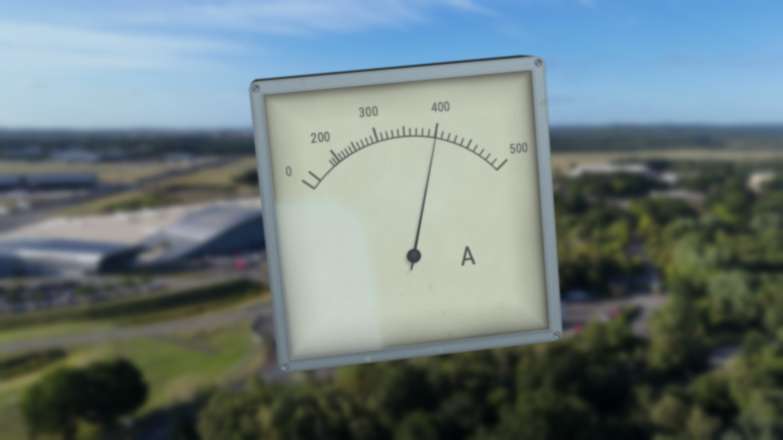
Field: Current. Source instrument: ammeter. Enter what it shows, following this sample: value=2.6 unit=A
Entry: value=400 unit=A
